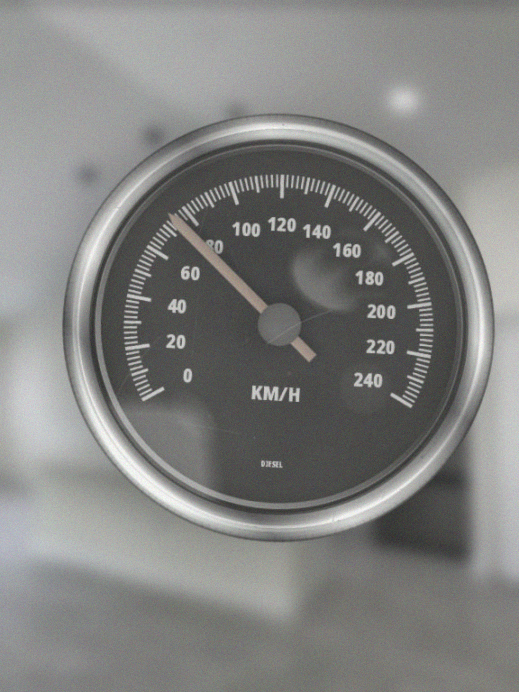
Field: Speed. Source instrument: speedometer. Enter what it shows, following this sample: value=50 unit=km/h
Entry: value=74 unit=km/h
